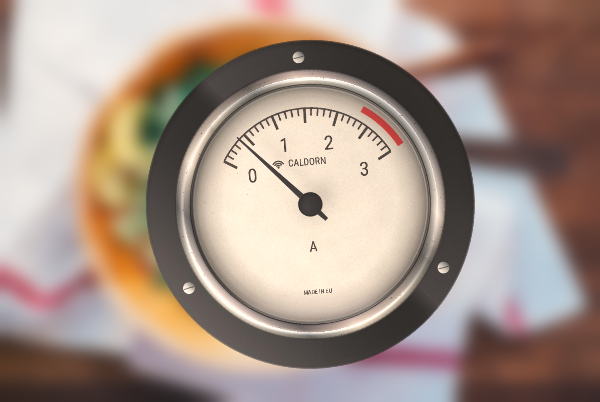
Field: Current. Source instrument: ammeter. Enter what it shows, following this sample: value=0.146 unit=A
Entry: value=0.4 unit=A
